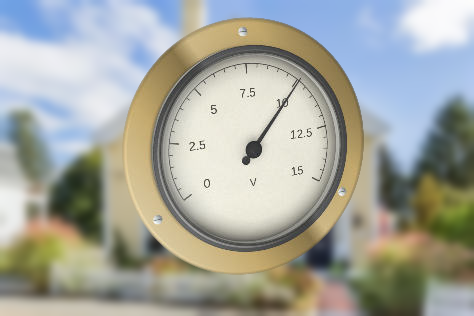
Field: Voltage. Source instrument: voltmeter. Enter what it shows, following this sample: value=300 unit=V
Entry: value=10 unit=V
